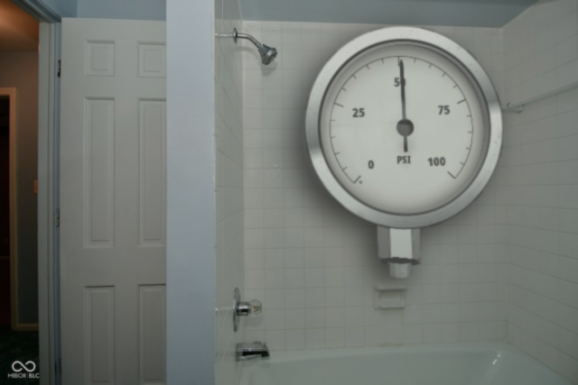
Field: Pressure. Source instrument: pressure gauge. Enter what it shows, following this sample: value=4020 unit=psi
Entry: value=50 unit=psi
